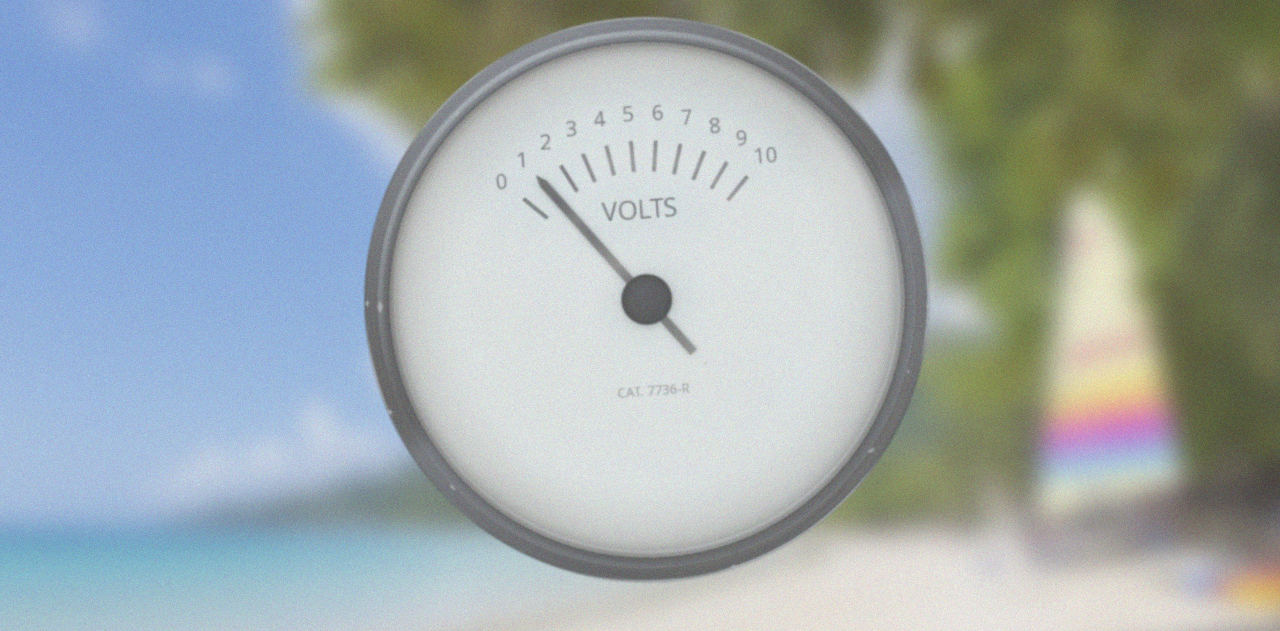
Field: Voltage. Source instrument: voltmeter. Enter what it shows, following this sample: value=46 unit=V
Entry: value=1 unit=V
